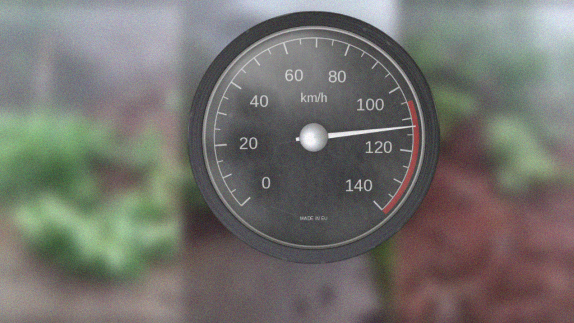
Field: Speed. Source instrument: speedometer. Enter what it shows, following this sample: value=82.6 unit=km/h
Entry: value=112.5 unit=km/h
